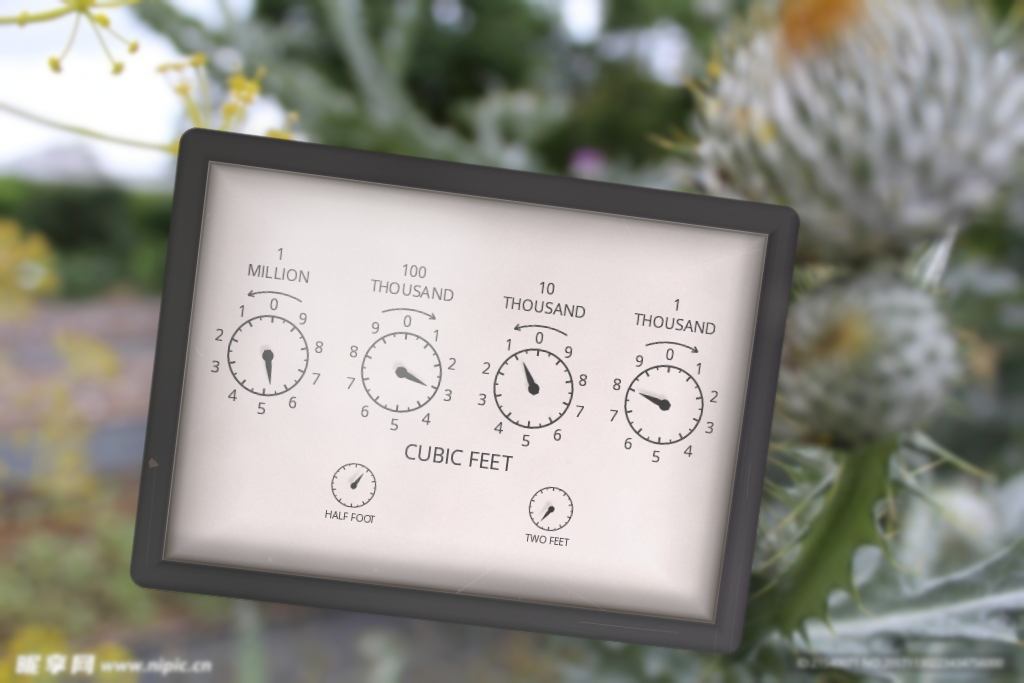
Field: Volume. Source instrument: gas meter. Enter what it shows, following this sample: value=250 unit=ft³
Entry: value=530800 unit=ft³
